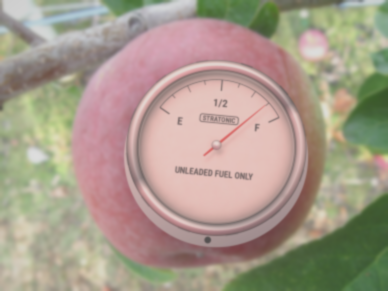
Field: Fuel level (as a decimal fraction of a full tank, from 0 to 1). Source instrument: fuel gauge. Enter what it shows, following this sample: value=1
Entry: value=0.875
